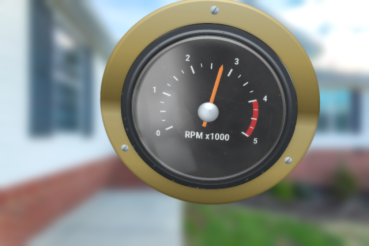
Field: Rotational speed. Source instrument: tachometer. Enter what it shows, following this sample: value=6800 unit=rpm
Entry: value=2750 unit=rpm
